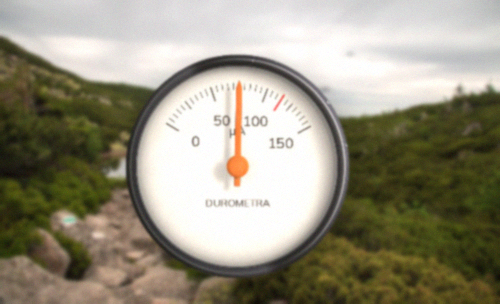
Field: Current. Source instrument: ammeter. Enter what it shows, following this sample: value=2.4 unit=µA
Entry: value=75 unit=µA
